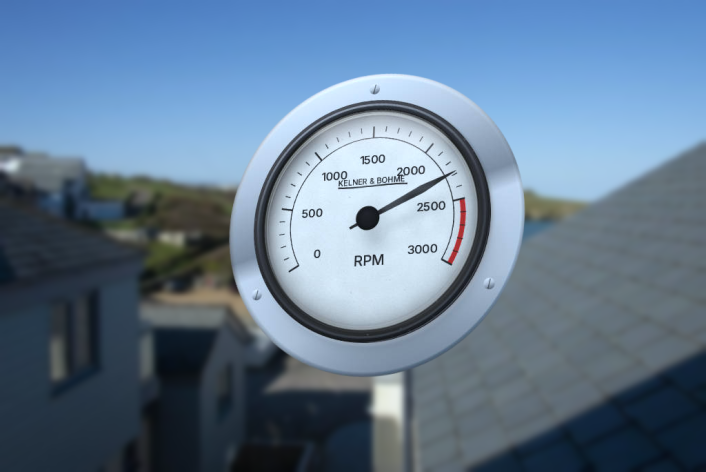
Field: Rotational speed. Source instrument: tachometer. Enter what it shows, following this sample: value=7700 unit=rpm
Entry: value=2300 unit=rpm
